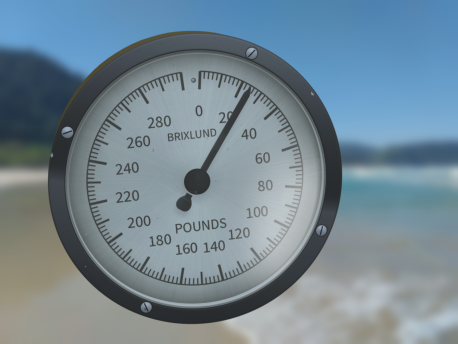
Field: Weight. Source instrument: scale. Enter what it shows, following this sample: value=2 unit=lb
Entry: value=24 unit=lb
